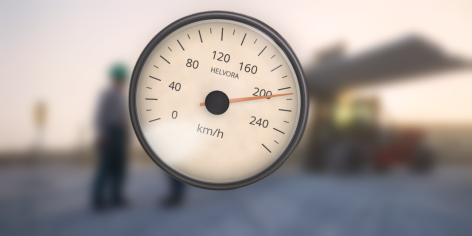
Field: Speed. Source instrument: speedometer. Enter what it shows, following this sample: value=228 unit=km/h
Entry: value=205 unit=km/h
